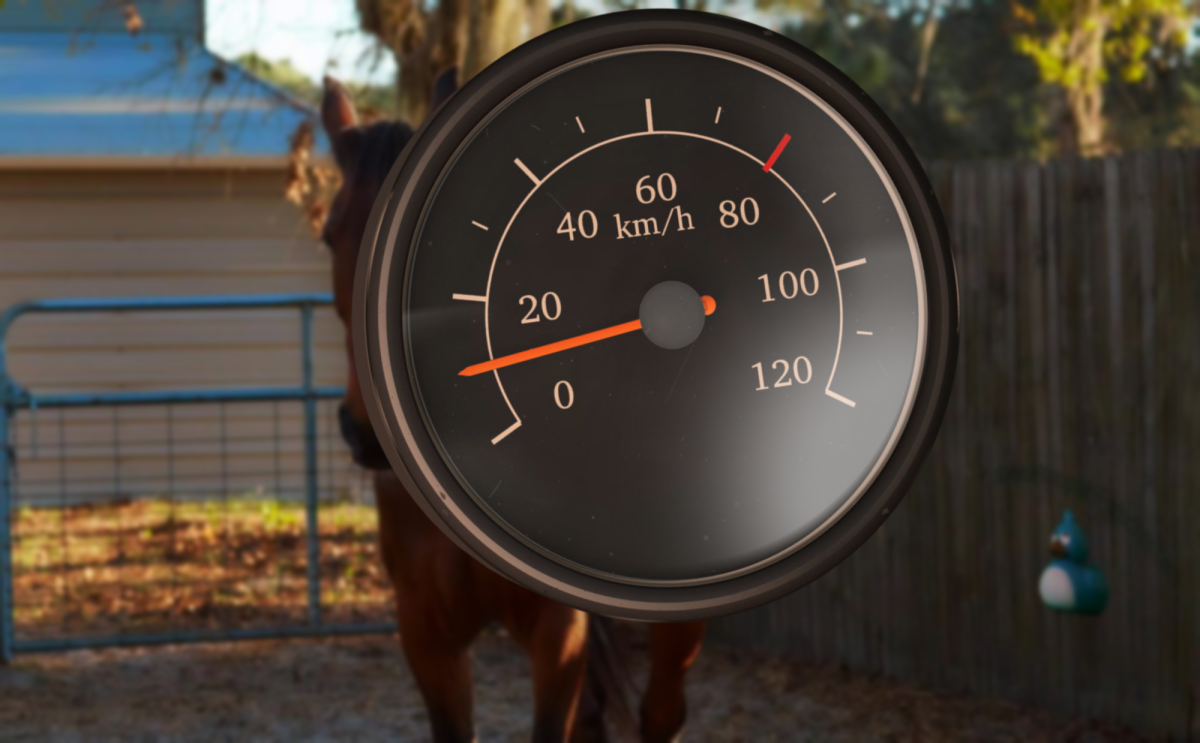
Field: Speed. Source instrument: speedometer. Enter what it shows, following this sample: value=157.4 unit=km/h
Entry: value=10 unit=km/h
